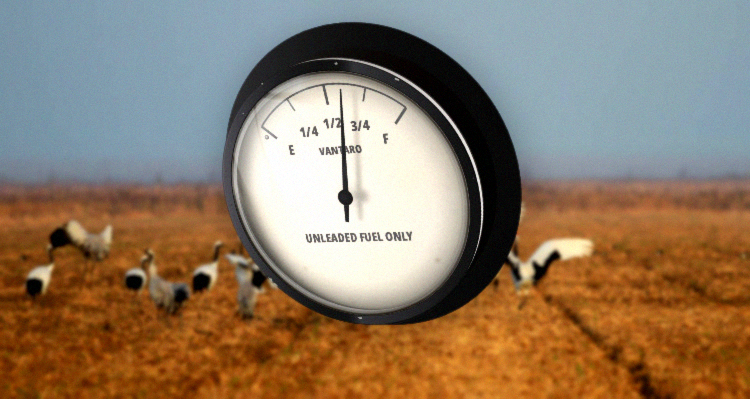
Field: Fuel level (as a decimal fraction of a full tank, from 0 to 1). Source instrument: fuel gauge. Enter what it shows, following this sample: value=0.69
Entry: value=0.625
